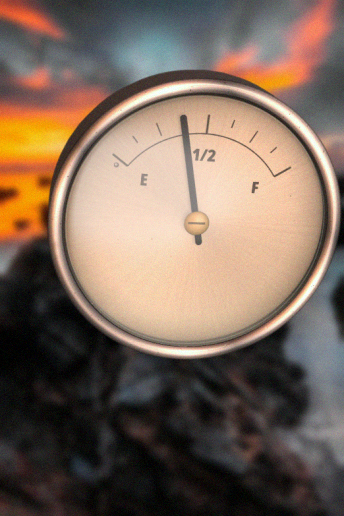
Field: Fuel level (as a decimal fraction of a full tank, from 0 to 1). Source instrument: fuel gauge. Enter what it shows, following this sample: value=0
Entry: value=0.375
